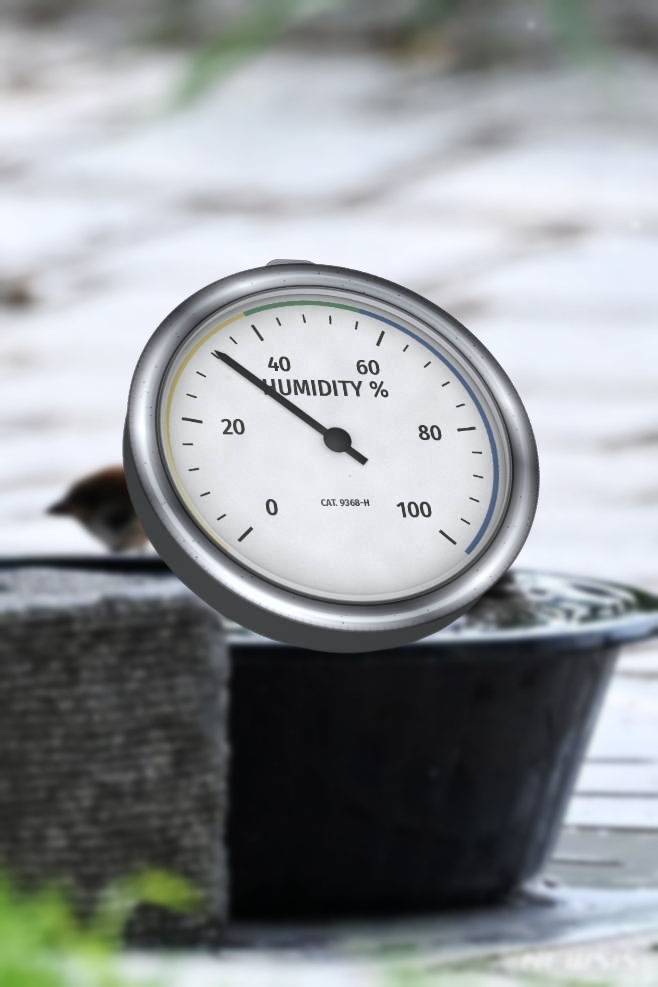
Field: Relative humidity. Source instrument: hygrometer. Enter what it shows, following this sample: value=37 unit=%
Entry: value=32 unit=%
